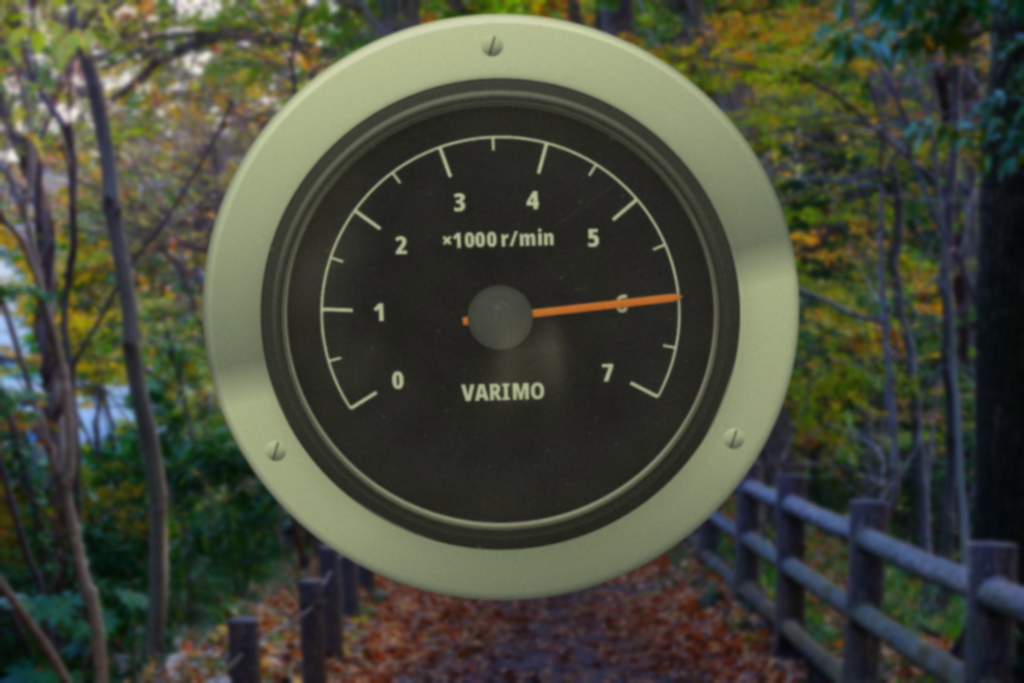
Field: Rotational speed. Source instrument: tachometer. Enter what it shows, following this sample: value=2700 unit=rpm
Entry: value=6000 unit=rpm
